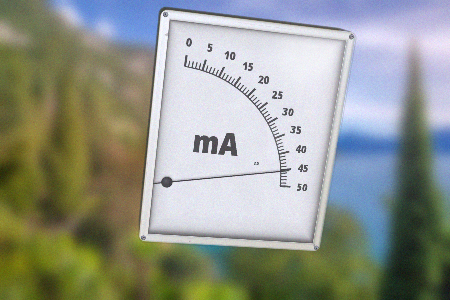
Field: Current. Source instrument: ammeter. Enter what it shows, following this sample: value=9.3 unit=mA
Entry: value=45 unit=mA
